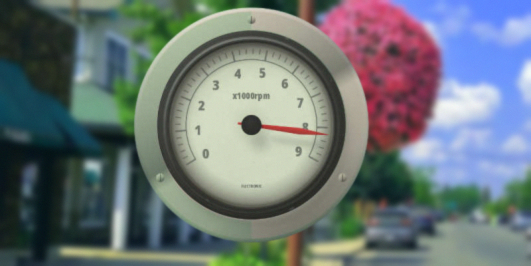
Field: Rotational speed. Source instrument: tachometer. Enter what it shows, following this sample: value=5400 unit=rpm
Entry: value=8200 unit=rpm
